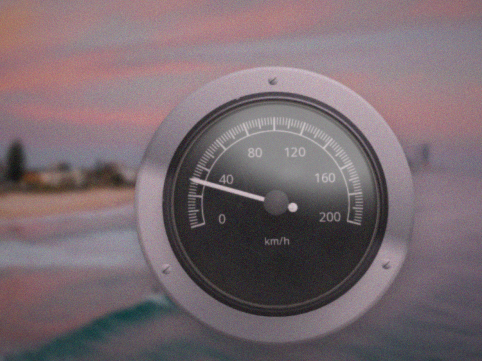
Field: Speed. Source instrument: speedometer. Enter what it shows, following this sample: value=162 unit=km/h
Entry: value=30 unit=km/h
